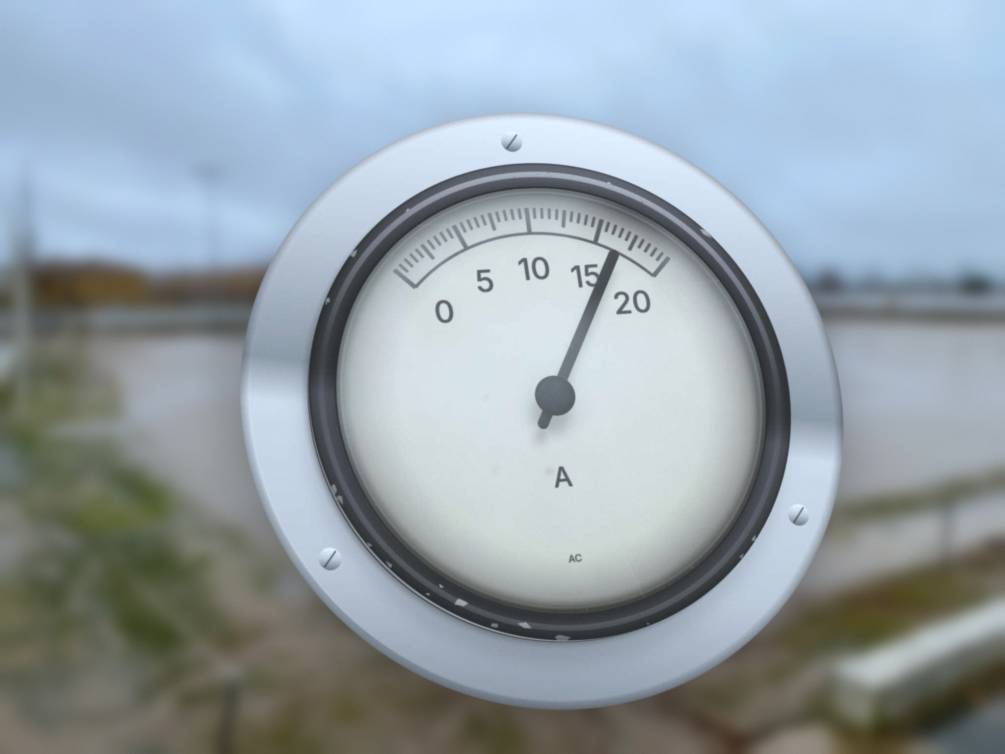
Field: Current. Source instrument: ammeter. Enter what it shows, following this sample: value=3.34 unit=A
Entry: value=16.5 unit=A
